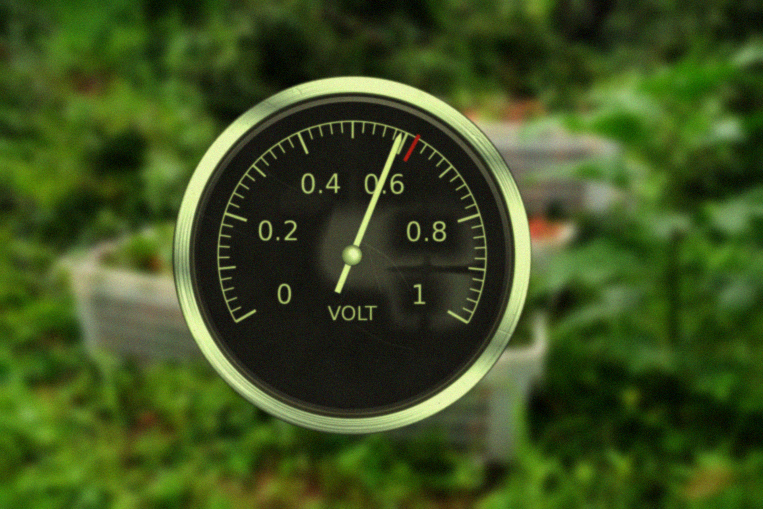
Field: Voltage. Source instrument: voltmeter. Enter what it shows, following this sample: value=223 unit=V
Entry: value=0.59 unit=V
